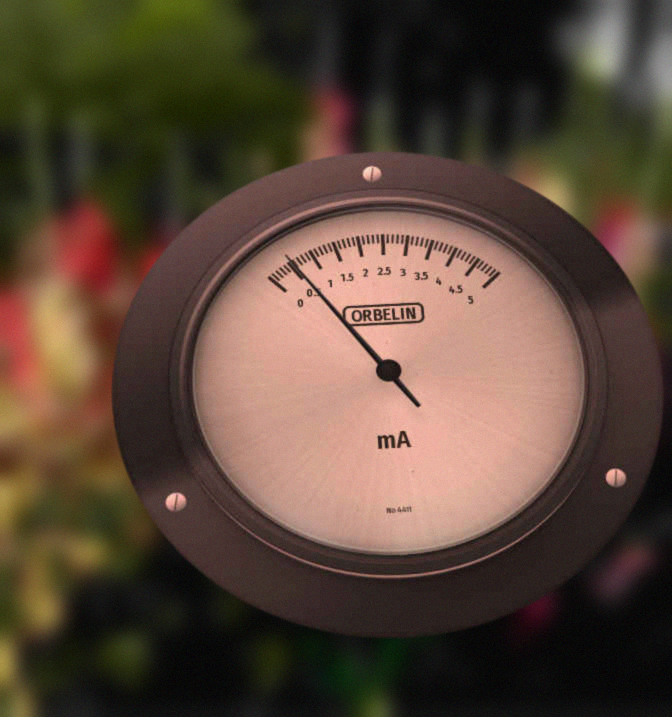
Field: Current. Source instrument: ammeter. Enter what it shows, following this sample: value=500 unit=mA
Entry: value=0.5 unit=mA
